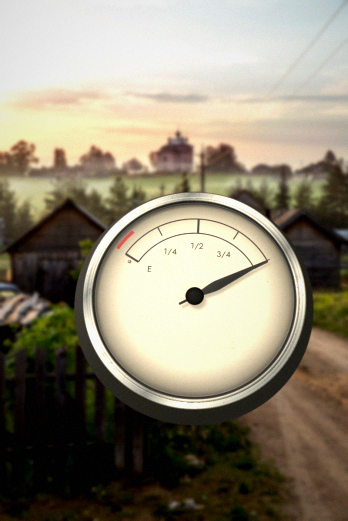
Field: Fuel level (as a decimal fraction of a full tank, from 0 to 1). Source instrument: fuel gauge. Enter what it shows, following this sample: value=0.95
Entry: value=1
